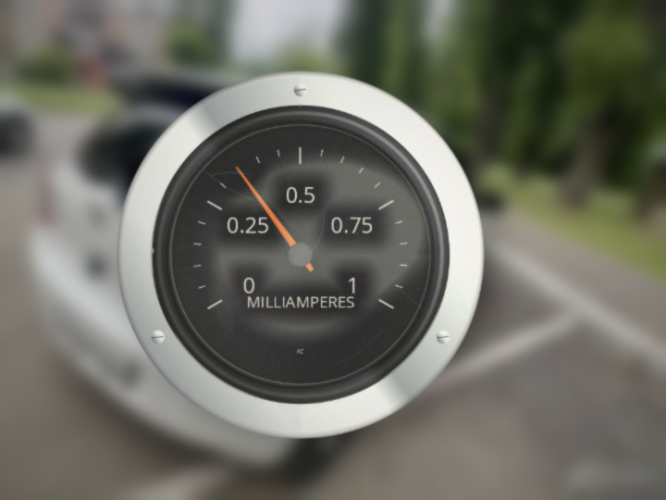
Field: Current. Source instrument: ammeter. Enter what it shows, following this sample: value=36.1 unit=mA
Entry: value=0.35 unit=mA
